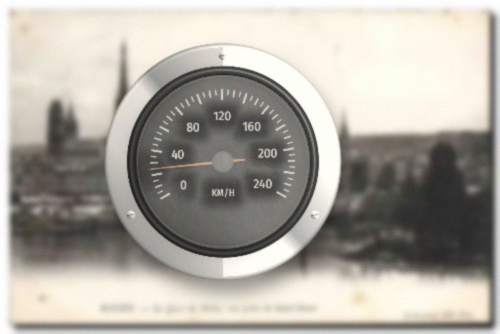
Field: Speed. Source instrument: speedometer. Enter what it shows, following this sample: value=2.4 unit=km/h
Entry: value=25 unit=km/h
